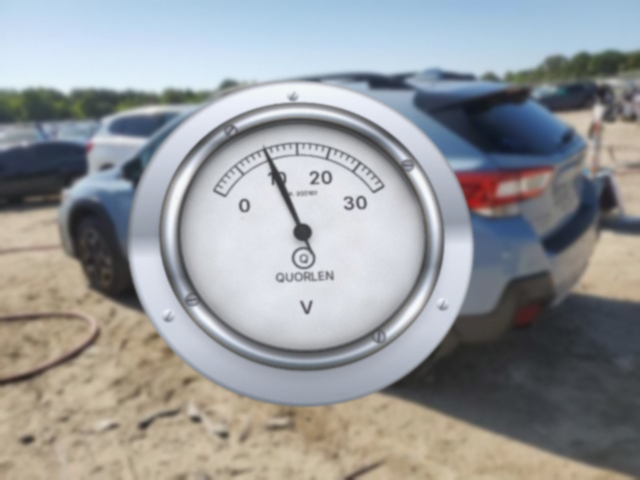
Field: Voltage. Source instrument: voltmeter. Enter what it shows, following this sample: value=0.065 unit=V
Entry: value=10 unit=V
